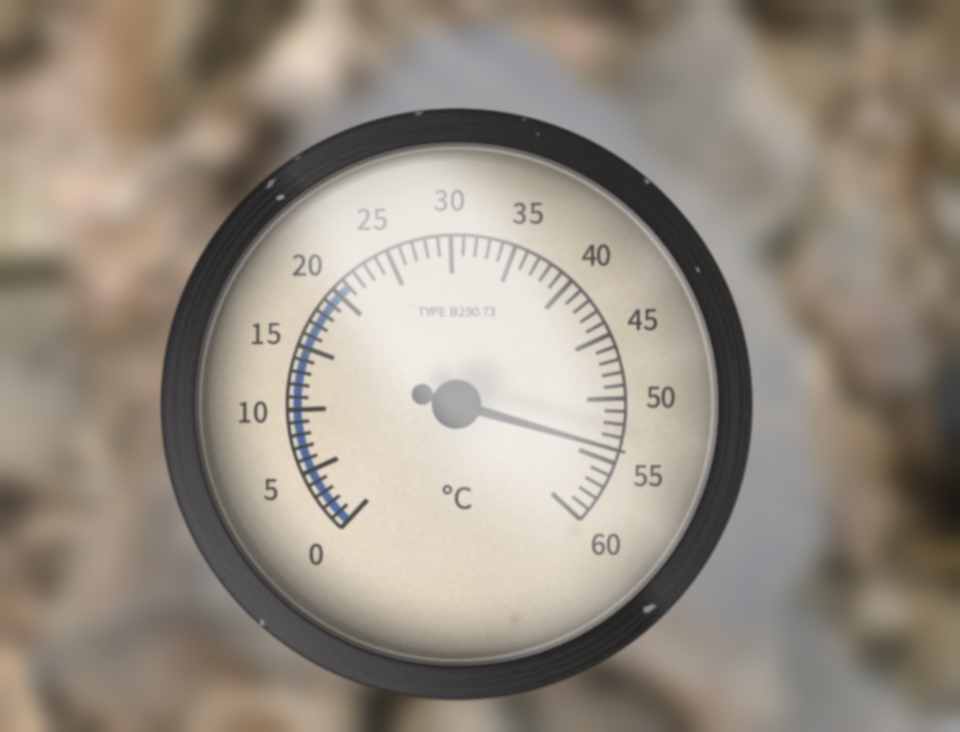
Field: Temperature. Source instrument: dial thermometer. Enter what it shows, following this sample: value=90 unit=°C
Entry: value=54 unit=°C
